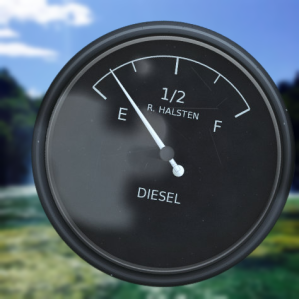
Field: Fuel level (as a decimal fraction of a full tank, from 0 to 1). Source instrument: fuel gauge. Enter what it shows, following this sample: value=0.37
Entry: value=0.125
